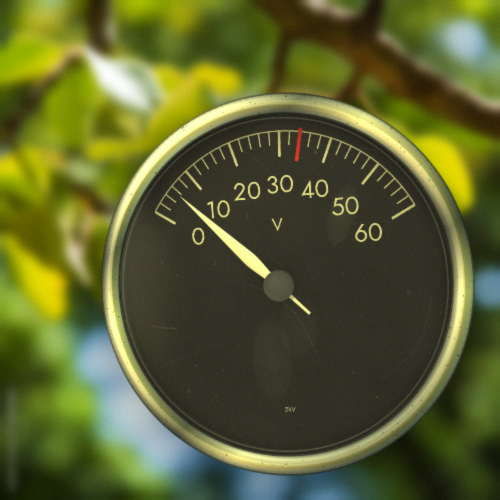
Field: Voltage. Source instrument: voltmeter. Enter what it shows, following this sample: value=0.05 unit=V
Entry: value=6 unit=V
